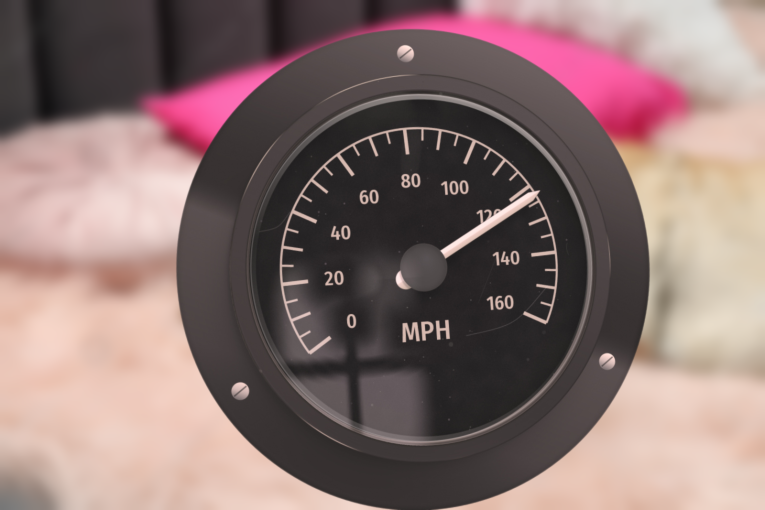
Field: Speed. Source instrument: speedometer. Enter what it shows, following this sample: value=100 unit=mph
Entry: value=122.5 unit=mph
